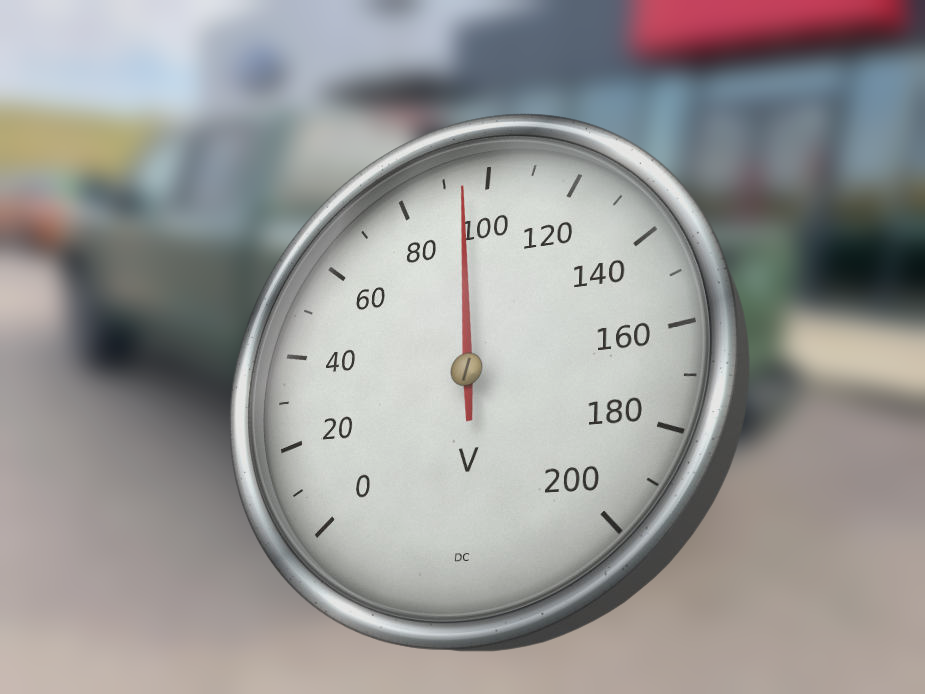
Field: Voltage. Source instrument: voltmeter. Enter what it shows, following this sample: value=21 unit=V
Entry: value=95 unit=V
